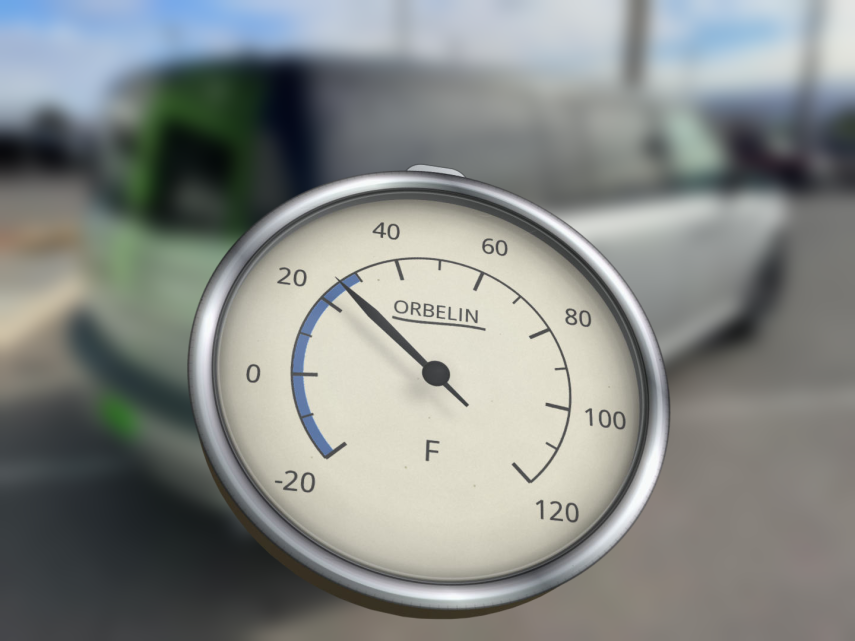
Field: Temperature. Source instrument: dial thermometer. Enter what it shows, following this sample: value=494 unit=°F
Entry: value=25 unit=°F
